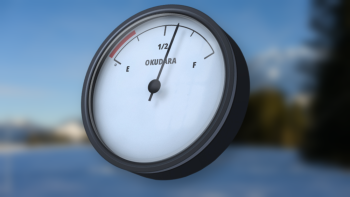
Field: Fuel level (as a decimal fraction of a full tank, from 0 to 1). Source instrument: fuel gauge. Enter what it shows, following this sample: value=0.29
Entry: value=0.625
